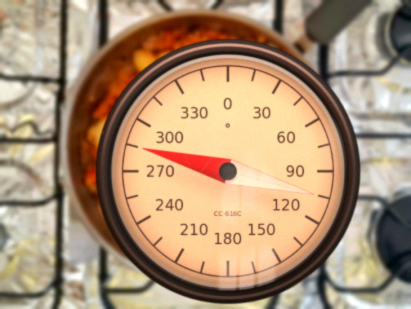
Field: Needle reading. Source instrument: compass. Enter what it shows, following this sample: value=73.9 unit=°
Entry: value=285 unit=°
